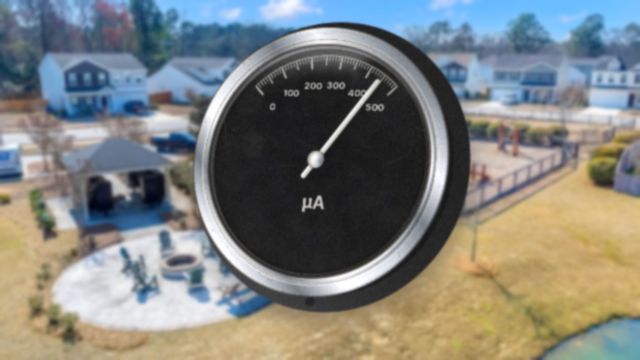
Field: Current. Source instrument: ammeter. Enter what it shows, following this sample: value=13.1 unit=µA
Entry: value=450 unit=µA
